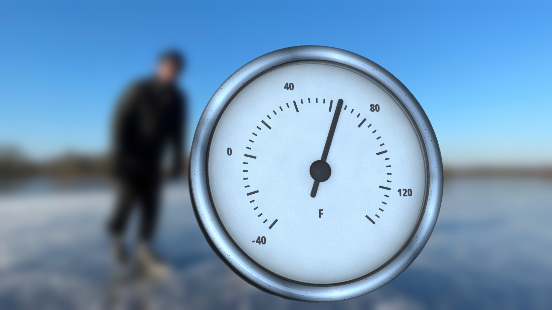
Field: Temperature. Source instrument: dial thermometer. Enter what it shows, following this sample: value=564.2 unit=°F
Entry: value=64 unit=°F
